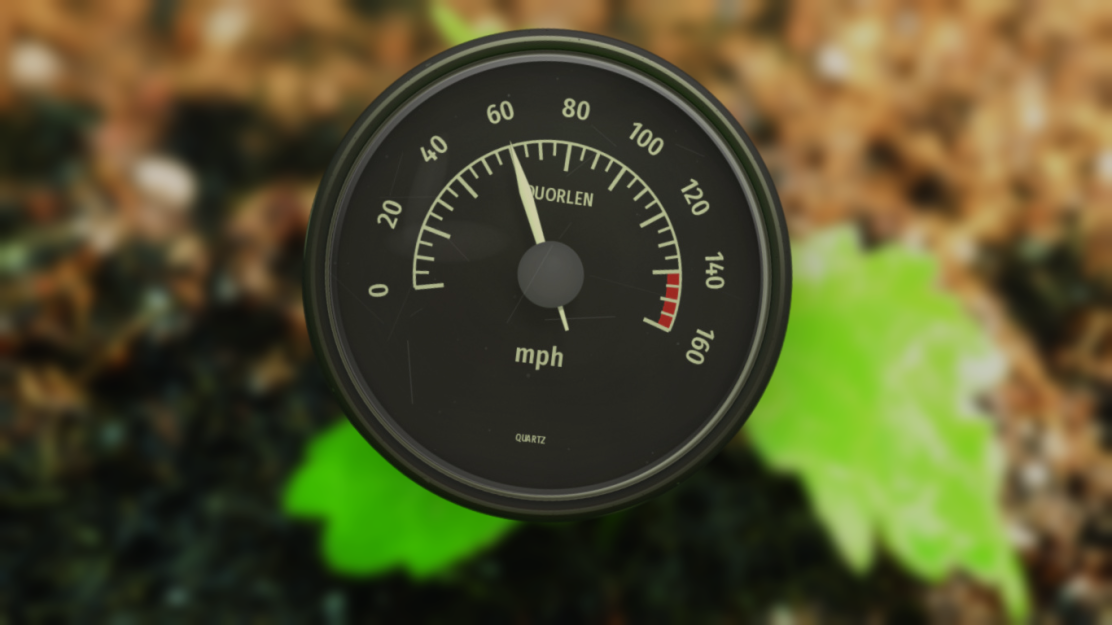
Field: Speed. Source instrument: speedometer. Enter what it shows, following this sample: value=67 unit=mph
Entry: value=60 unit=mph
